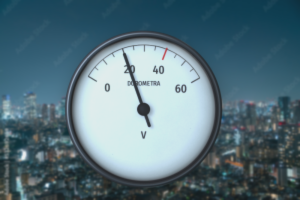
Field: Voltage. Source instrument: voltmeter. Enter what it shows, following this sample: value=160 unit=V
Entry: value=20 unit=V
